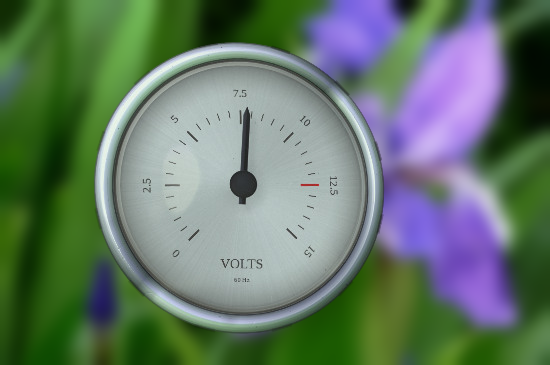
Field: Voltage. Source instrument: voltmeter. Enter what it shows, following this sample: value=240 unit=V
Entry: value=7.75 unit=V
